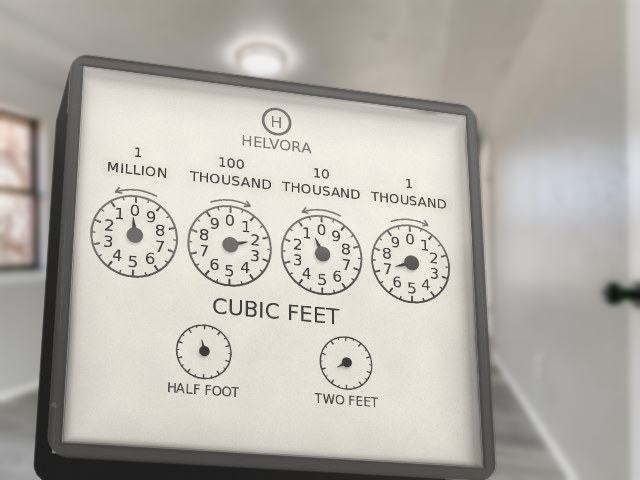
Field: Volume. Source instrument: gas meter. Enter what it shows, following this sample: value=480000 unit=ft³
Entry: value=20700 unit=ft³
